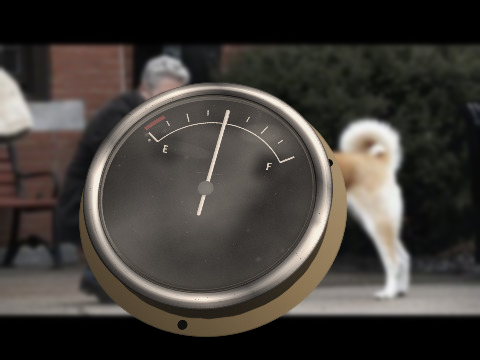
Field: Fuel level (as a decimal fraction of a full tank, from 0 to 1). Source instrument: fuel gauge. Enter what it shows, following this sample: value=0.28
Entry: value=0.5
